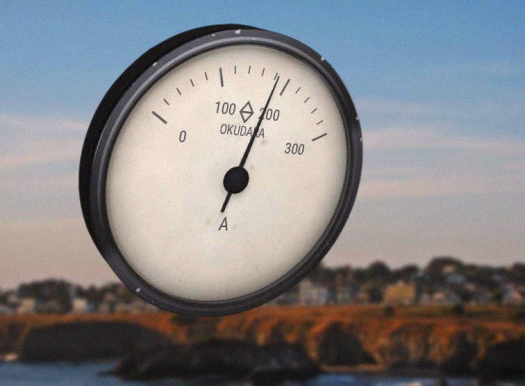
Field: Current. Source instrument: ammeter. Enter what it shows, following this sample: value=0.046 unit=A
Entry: value=180 unit=A
